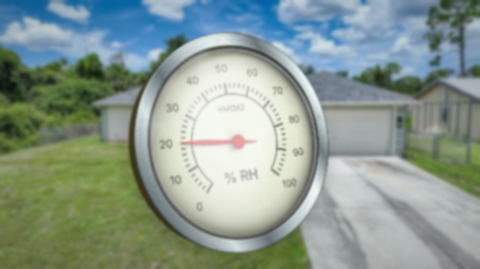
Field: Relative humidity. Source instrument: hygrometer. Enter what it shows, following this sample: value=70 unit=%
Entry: value=20 unit=%
